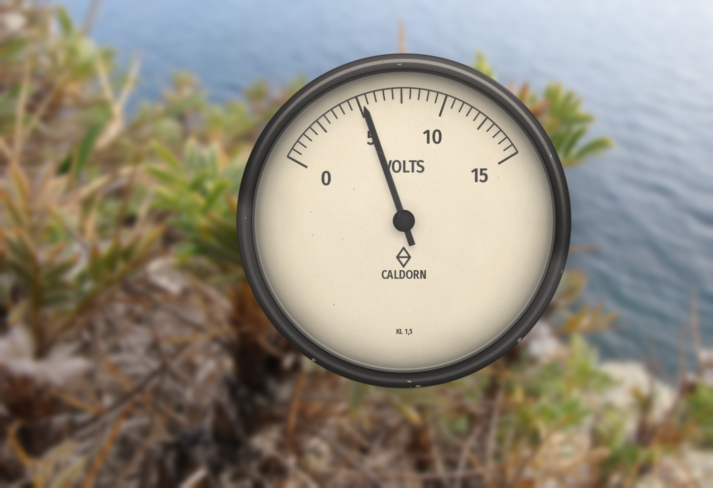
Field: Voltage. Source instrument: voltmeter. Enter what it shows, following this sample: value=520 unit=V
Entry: value=5.25 unit=V
